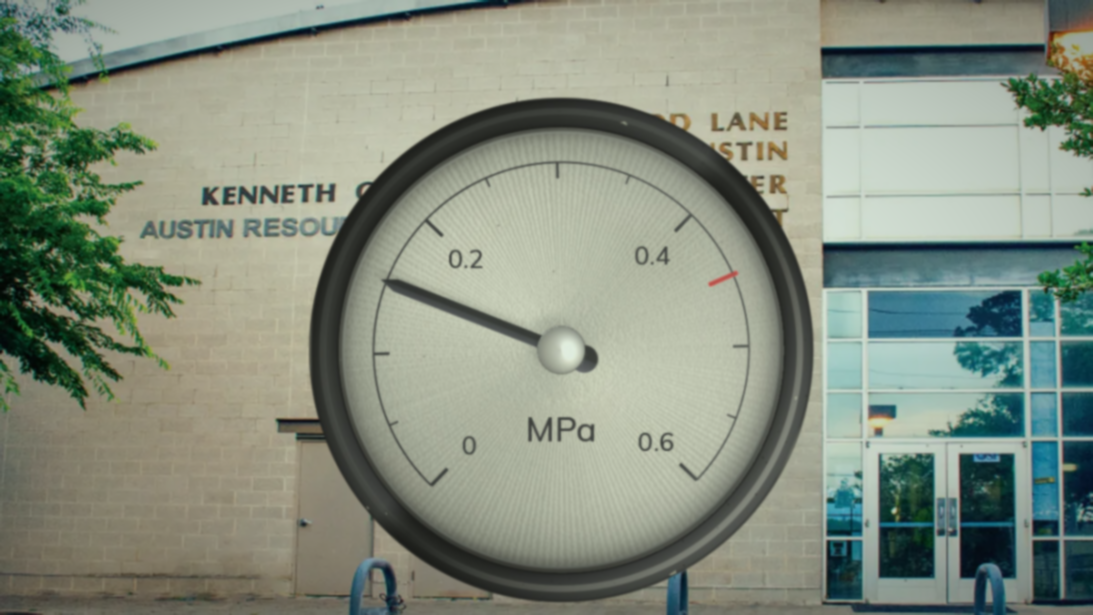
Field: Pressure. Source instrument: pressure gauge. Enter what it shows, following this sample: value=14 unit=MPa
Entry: value=0.15 unit=MPa
